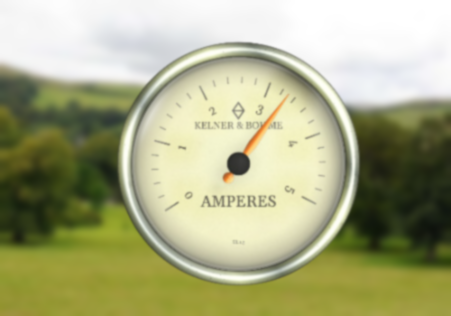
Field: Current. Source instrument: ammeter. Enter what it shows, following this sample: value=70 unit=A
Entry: value=3.3 unit=A
